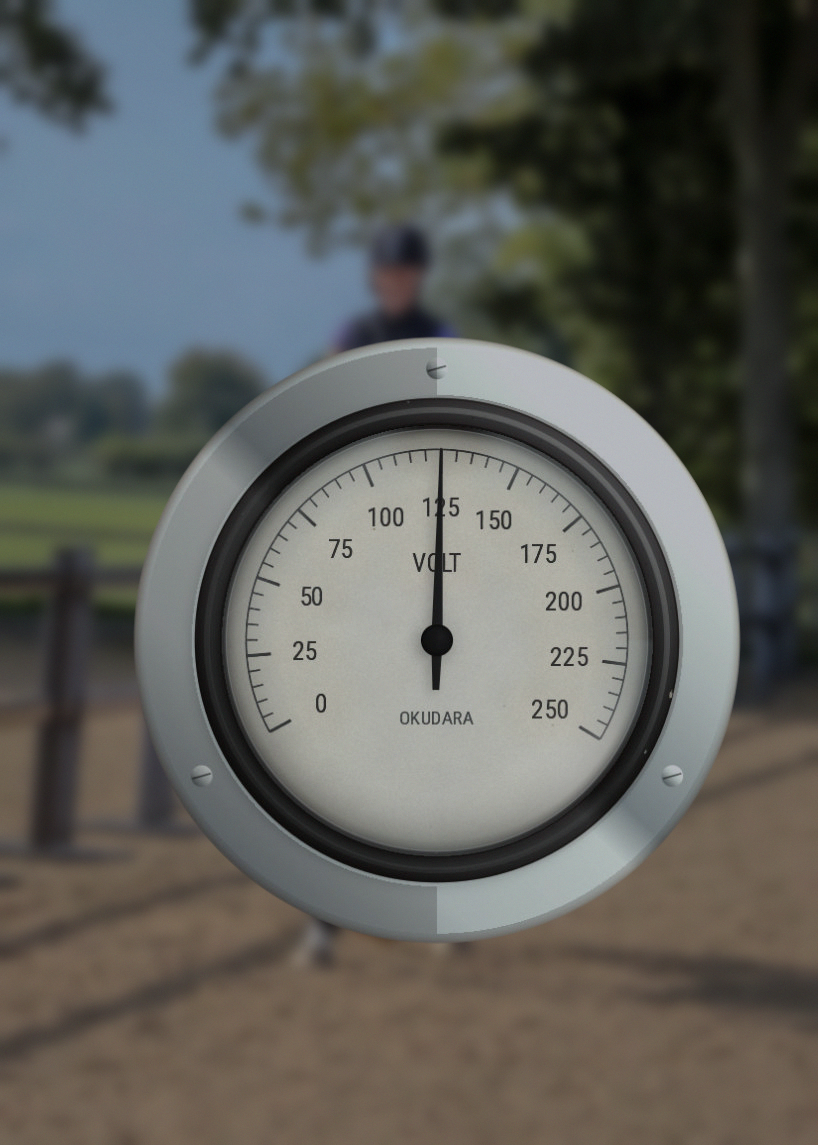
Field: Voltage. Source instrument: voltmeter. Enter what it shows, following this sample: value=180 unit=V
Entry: value=125 unit=V
